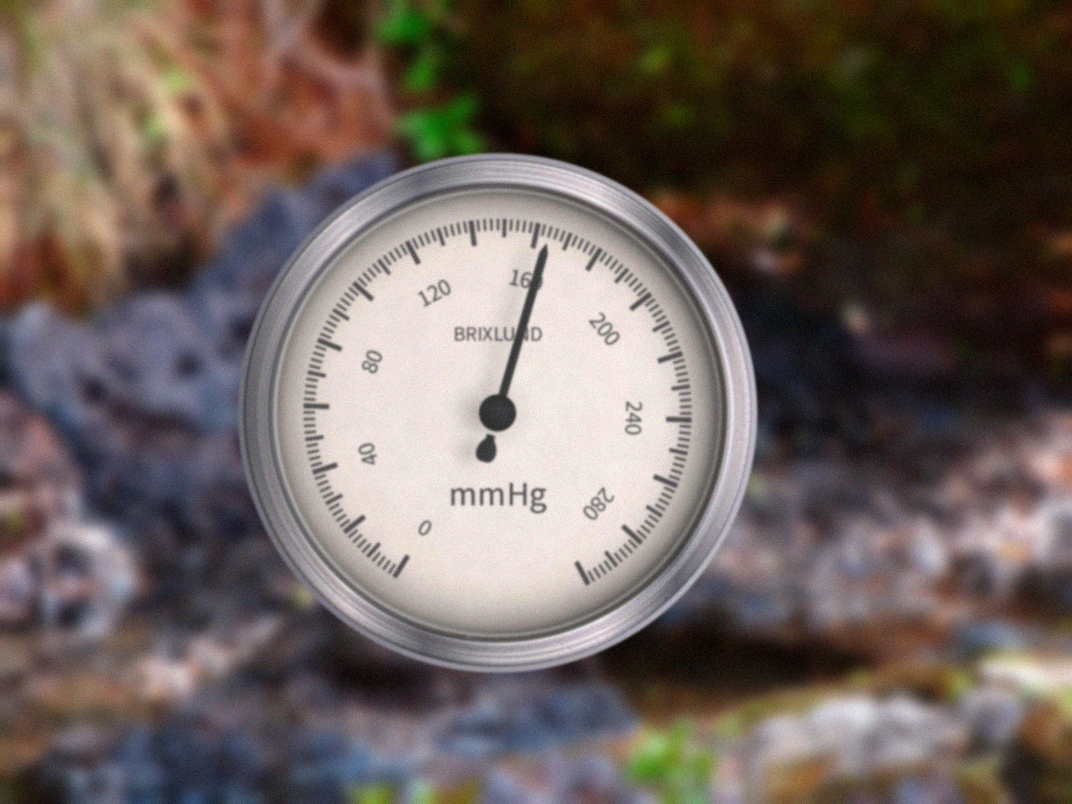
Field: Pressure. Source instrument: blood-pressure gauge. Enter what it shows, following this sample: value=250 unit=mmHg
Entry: value=164 unit=mmHg
